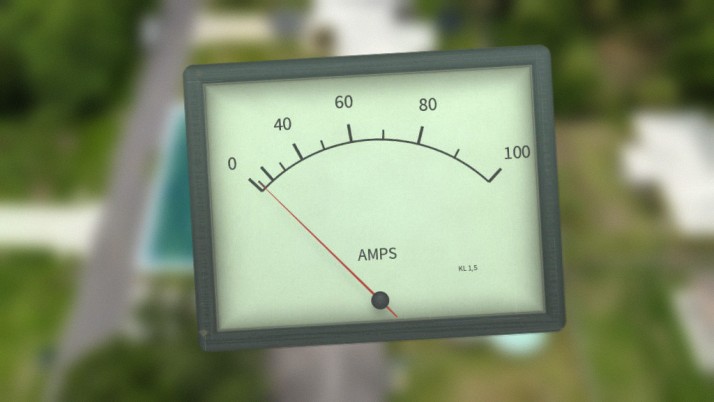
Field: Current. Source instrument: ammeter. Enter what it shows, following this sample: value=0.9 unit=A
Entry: value=10 unit=A
